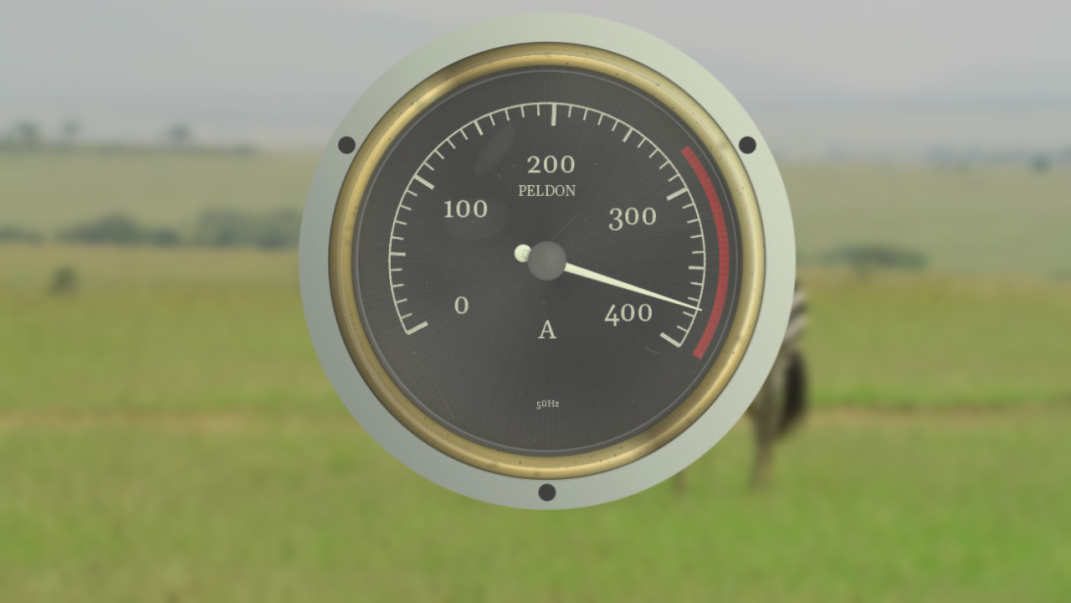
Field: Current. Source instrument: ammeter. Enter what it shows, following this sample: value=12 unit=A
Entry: value=375 unit=A
